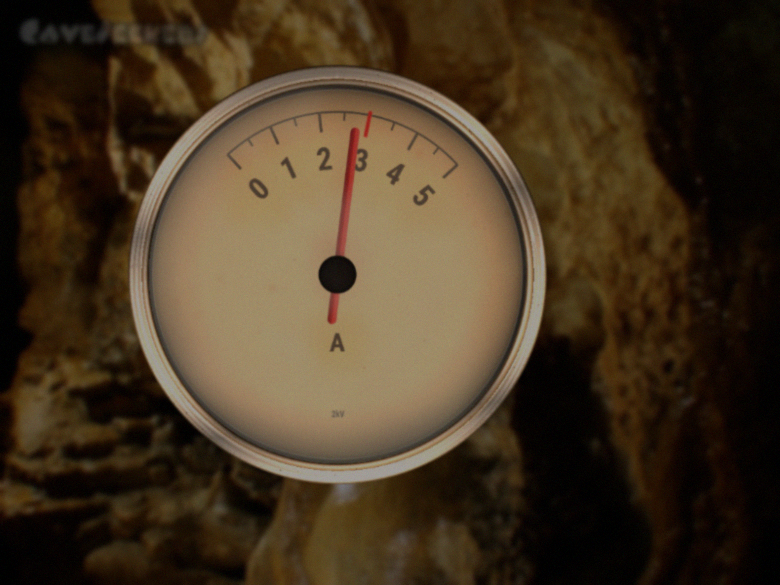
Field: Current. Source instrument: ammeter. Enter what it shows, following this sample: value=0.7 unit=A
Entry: value=2.75 unit=A
